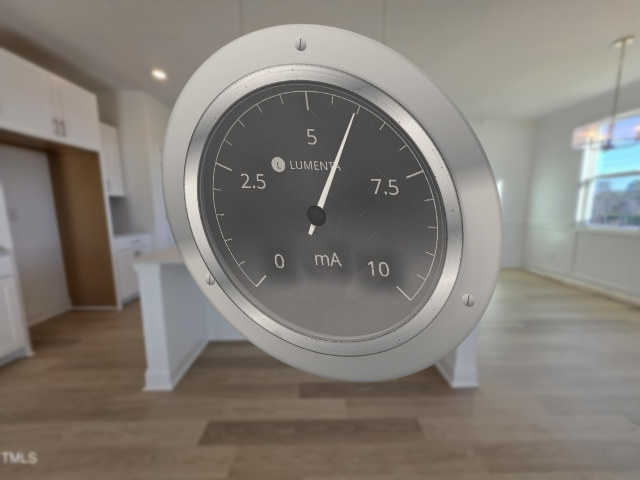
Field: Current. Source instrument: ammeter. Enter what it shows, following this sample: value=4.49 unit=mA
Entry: value=6 unit=mA
